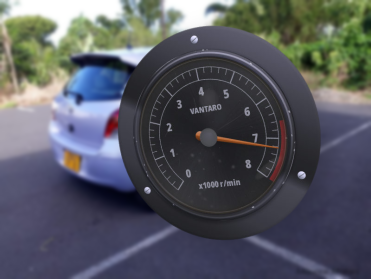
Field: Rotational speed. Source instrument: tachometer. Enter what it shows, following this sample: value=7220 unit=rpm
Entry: value=7200 unit=rpm
